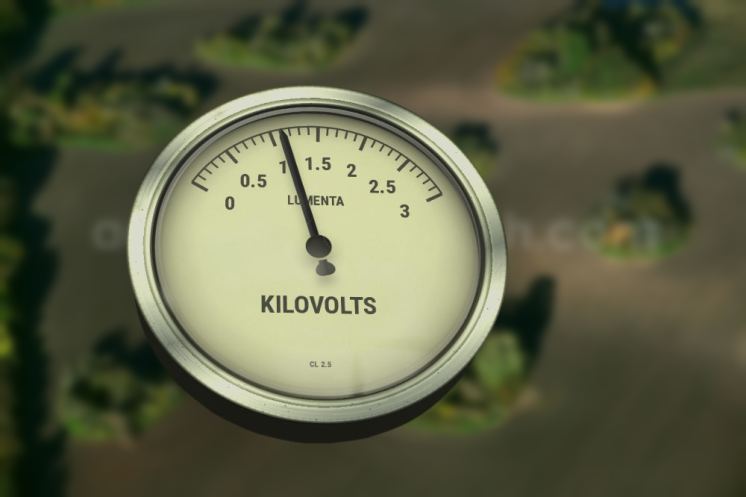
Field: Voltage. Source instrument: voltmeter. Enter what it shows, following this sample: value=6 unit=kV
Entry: value=1.1 unit=kV
